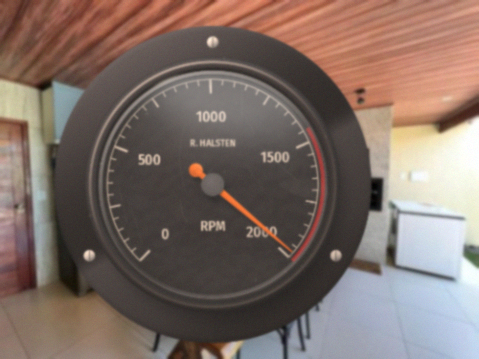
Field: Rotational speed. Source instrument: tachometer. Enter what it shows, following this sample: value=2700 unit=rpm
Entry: value=1975 unit=rpm
